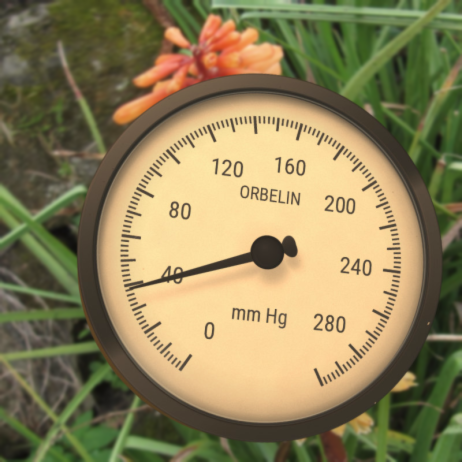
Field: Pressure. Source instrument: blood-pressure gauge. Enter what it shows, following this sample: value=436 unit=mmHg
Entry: value=38 unit=mmHg
